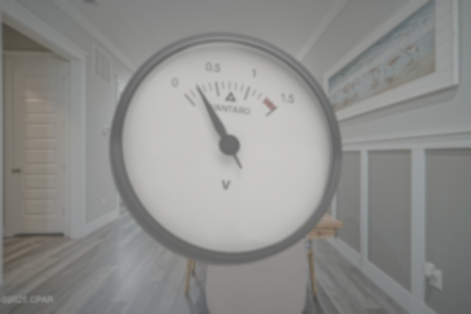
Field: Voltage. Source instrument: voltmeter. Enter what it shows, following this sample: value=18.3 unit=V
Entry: value=0.2 unit=V
